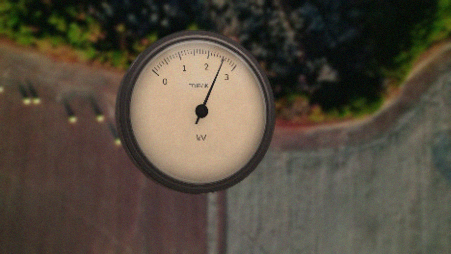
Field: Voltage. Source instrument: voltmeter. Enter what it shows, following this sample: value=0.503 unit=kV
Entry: value=2.5 unit=kV
